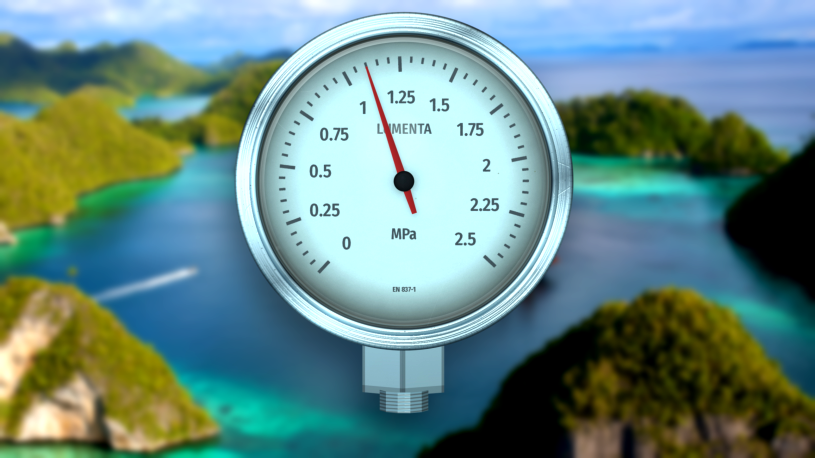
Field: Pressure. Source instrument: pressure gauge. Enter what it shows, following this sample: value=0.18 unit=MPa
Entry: value=1.1 unit=MPa
